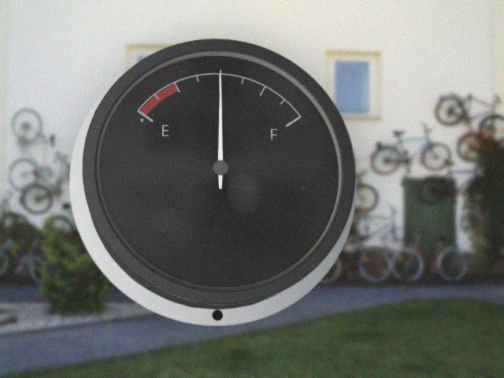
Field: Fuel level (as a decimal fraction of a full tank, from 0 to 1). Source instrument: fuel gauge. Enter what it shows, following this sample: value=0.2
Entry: value=0.5
